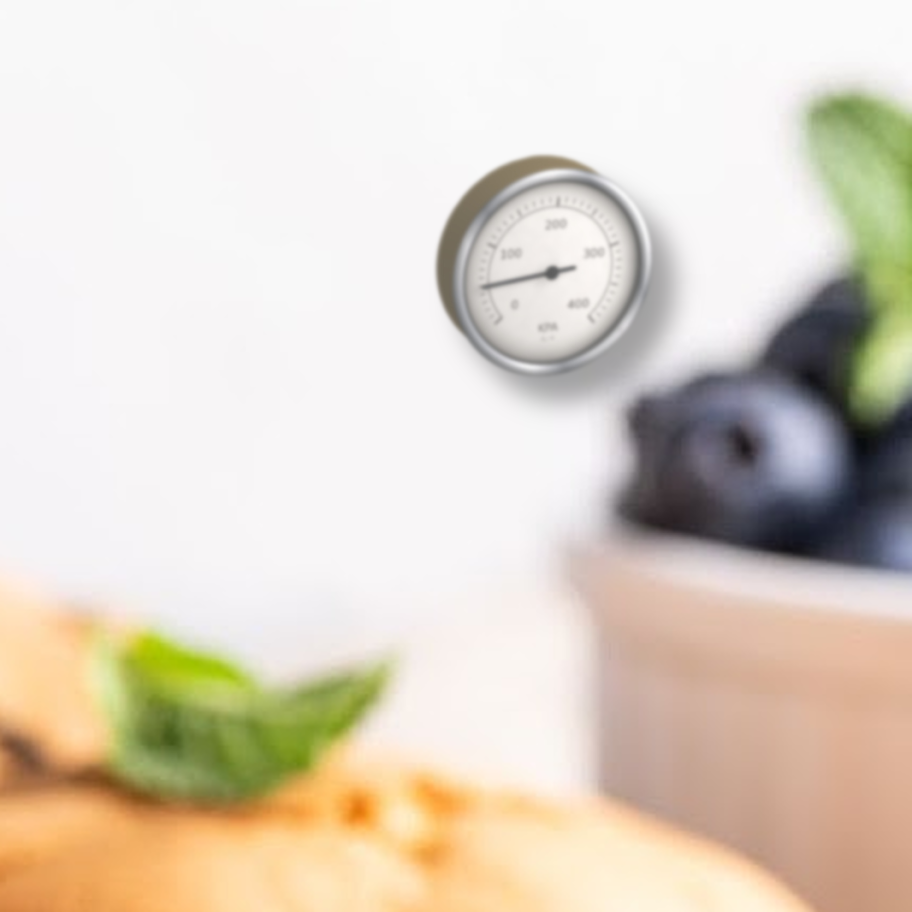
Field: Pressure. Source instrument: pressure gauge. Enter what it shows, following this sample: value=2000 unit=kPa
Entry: value=50 unit=kPa
